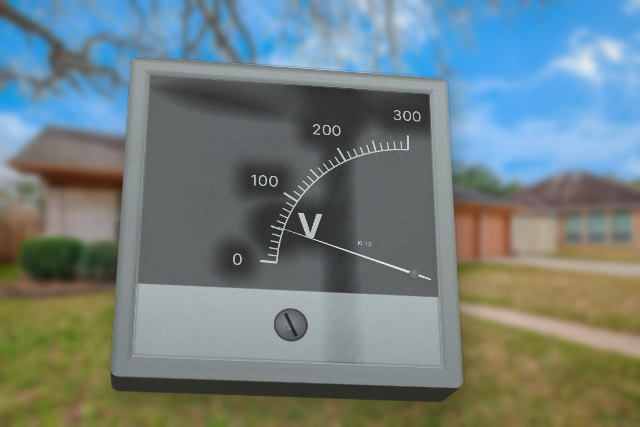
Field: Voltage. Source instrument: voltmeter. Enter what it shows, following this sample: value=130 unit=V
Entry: value=50 unit=V
